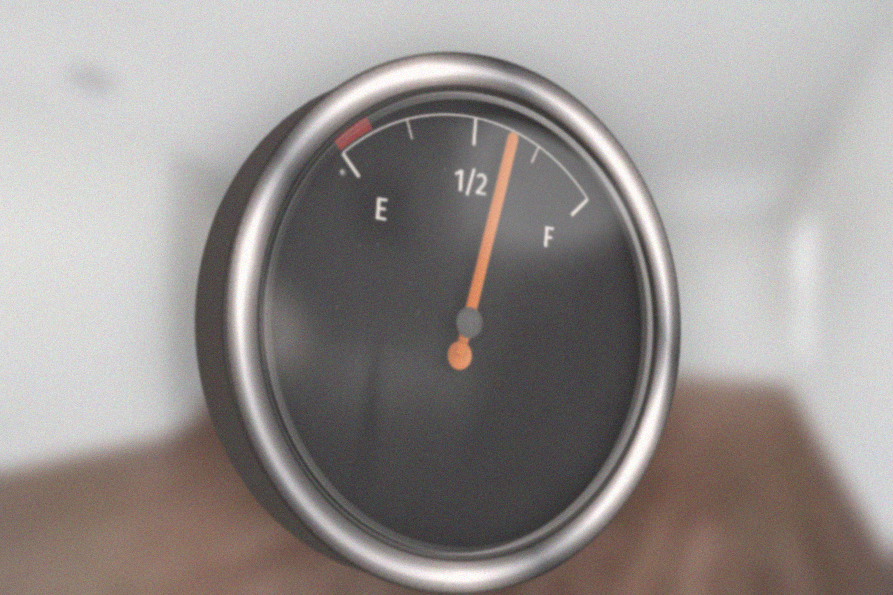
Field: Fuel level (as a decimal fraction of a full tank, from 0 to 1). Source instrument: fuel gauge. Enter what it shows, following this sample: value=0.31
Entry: value=0.625
